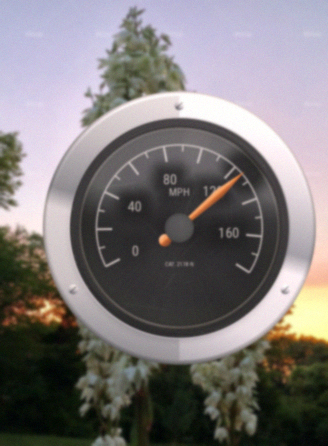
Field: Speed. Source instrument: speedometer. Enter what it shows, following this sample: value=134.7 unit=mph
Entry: value=125 unit=mph
